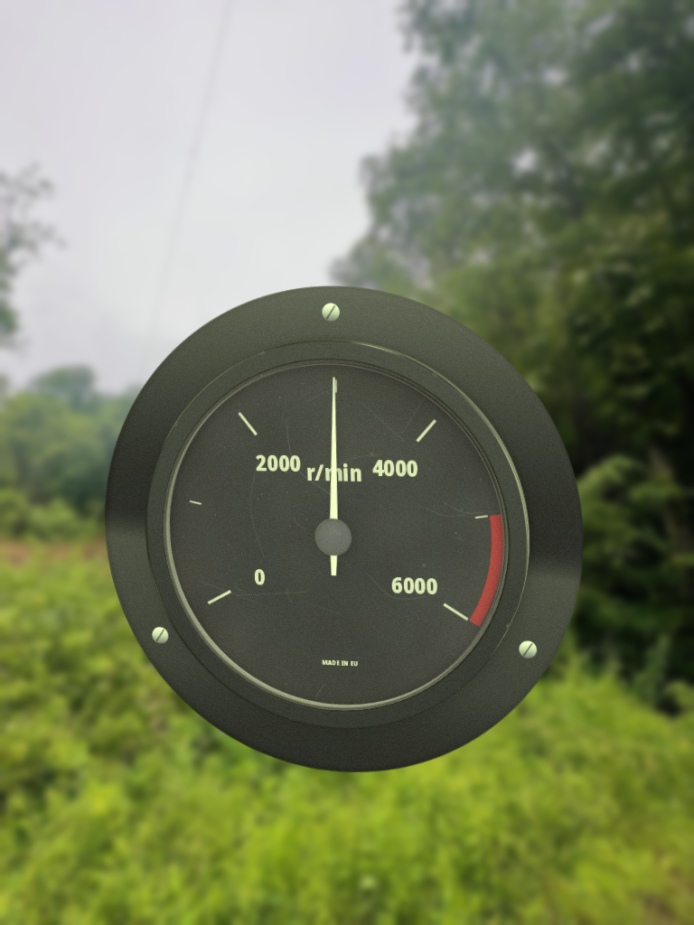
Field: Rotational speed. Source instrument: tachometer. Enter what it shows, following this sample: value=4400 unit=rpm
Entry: value=3000 unit=rpm
